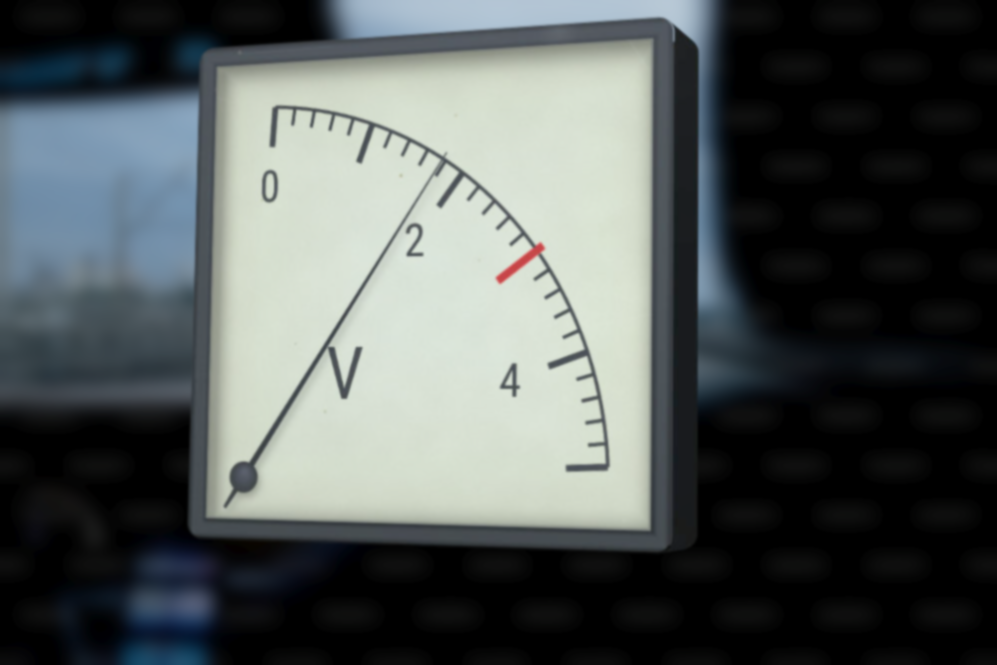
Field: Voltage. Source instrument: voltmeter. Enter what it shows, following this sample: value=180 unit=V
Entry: value=1.8 unit=V
